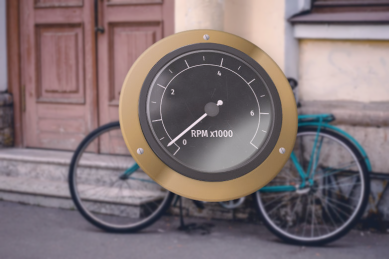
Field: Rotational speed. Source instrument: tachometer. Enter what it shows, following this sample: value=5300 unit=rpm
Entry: value=250 unit=rpm
